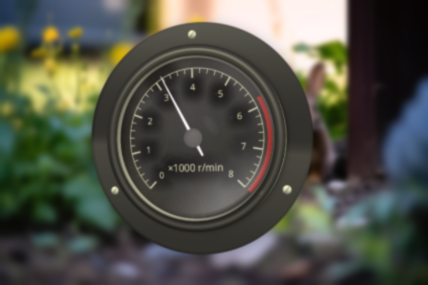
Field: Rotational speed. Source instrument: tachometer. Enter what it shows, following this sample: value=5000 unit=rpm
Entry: value=3200 unit=rpm
